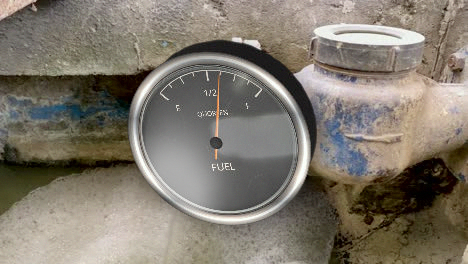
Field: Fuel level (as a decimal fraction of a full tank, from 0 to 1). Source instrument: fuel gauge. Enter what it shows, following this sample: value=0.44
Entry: value=0.625
